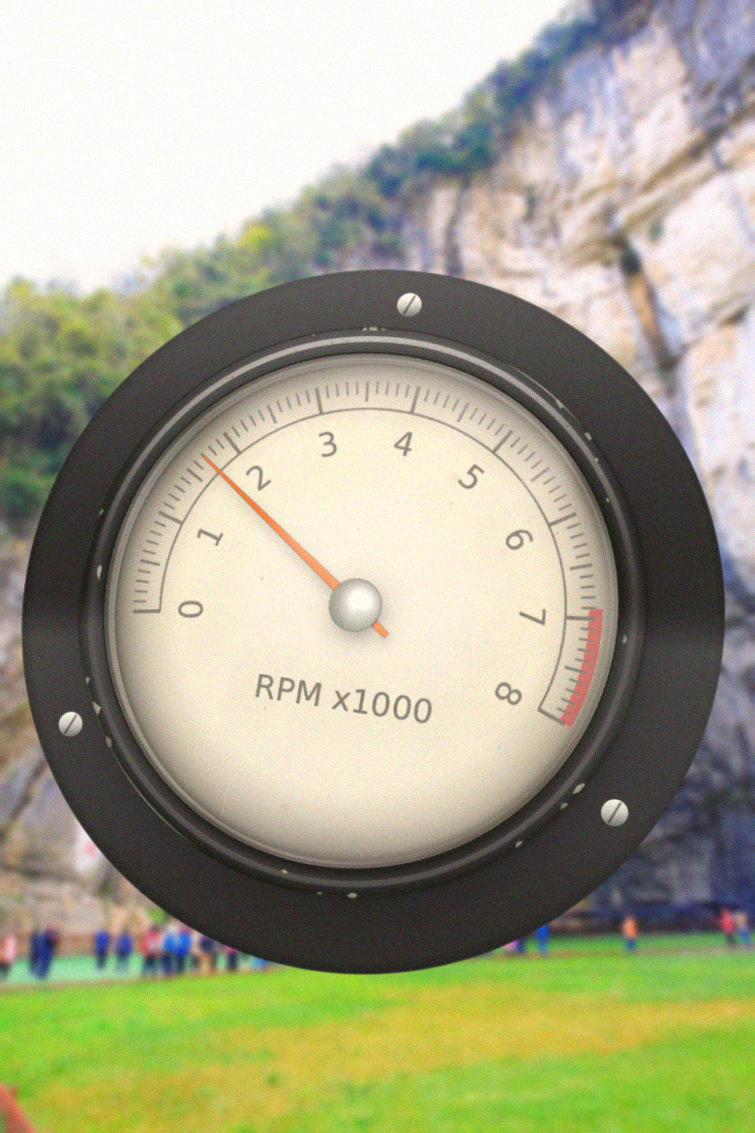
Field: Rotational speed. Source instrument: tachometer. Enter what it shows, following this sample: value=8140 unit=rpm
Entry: value=1700 unit=rpm
